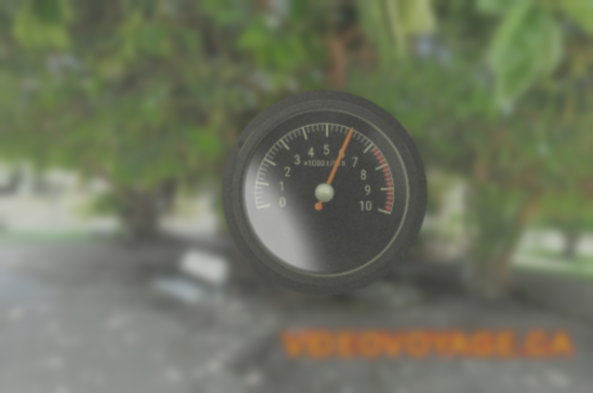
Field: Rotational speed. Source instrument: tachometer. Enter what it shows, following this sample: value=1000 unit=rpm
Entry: value=6000 unit=rpm
